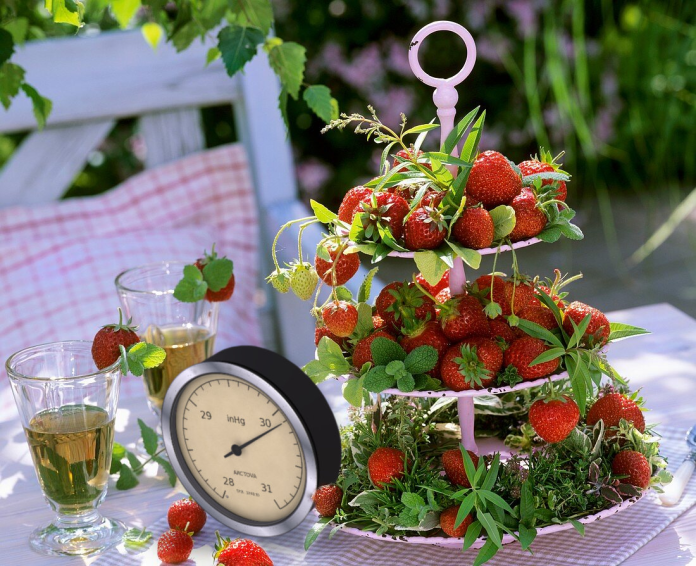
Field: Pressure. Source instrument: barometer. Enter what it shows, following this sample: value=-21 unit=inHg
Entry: value=30.1 unit=inHg
